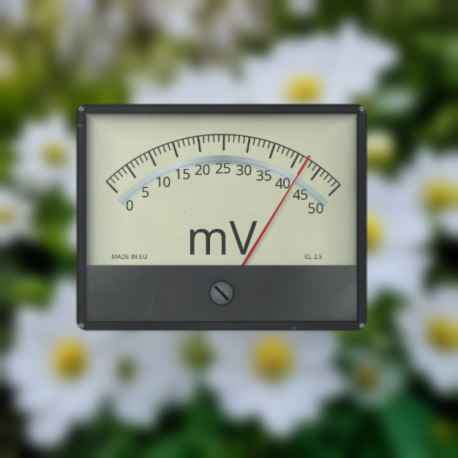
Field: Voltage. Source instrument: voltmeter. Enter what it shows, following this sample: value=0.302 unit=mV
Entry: value=42 unit=mV
